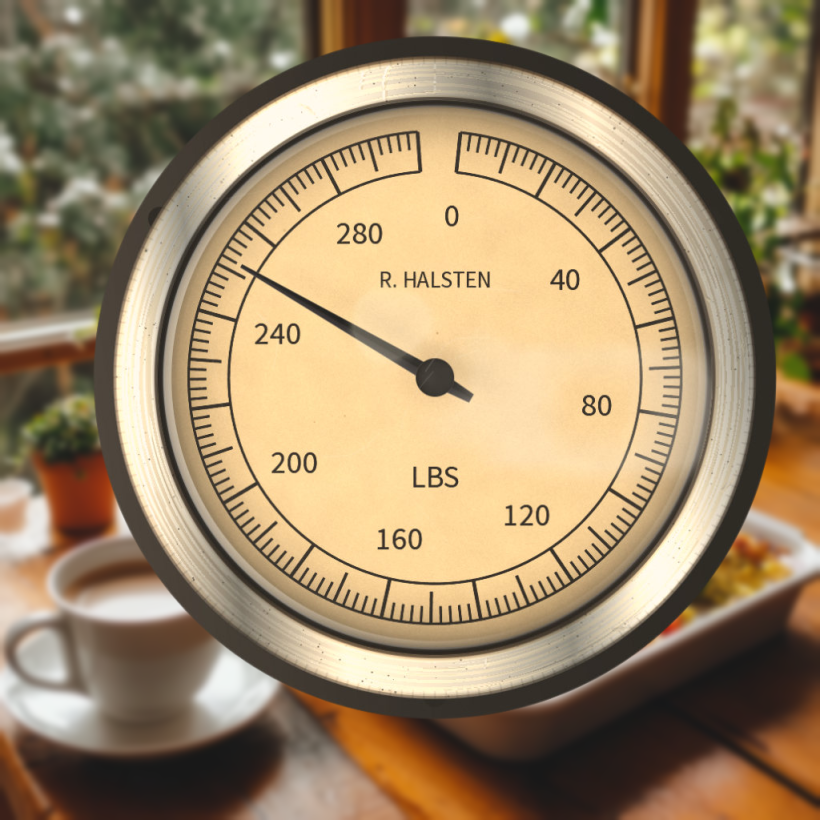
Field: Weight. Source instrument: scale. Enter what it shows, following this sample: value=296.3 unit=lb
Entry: value=252 unit=lb
